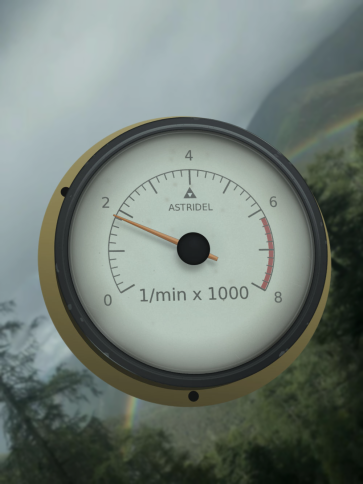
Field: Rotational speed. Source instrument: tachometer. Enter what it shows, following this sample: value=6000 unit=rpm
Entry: value=1800 unit=rpm
